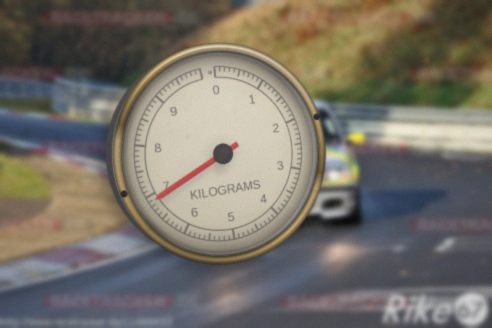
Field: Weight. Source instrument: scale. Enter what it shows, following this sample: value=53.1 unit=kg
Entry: value=6.9 unit=kg
